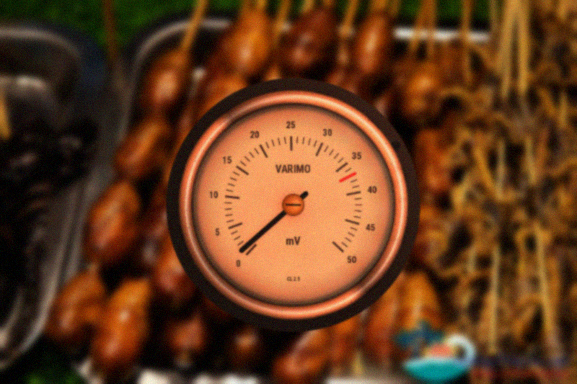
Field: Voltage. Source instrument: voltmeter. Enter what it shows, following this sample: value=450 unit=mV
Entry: value=1 unit=mV
